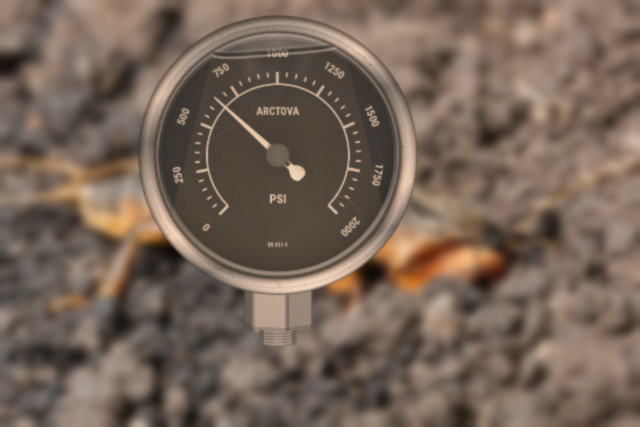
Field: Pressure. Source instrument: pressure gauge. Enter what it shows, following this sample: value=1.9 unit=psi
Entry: value=650 unit=psi
